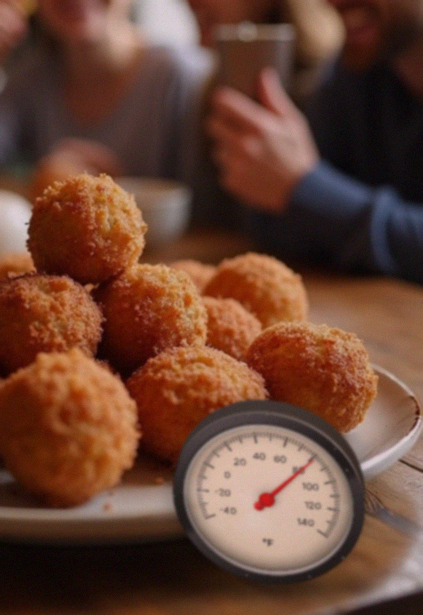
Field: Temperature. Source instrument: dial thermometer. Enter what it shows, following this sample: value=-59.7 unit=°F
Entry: value=80 unit=°F
